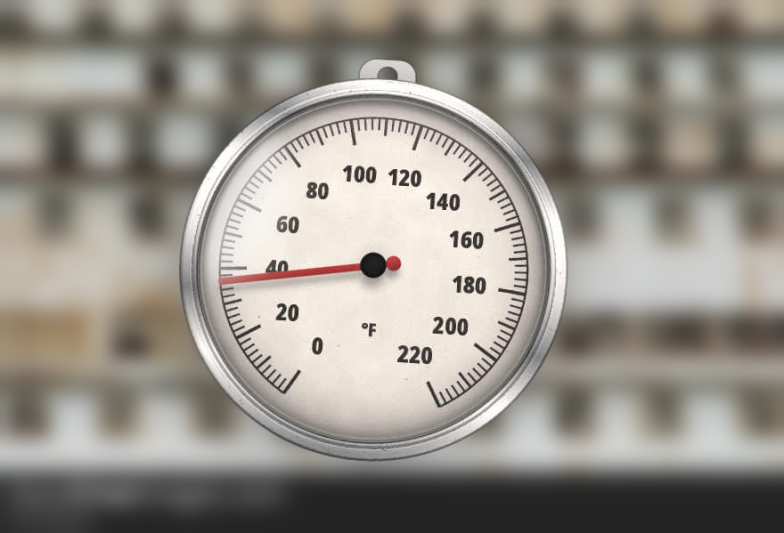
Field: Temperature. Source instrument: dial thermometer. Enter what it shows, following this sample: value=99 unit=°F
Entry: value=36 unit=°F
